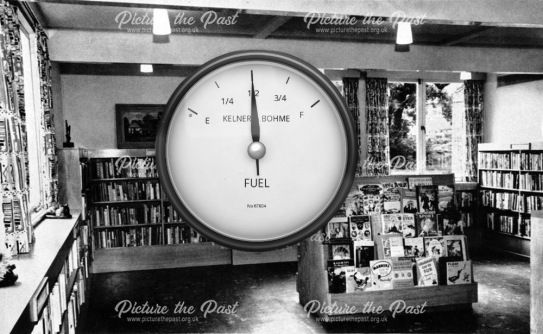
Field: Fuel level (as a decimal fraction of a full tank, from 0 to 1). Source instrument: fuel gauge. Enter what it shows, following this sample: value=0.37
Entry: value=0.5
